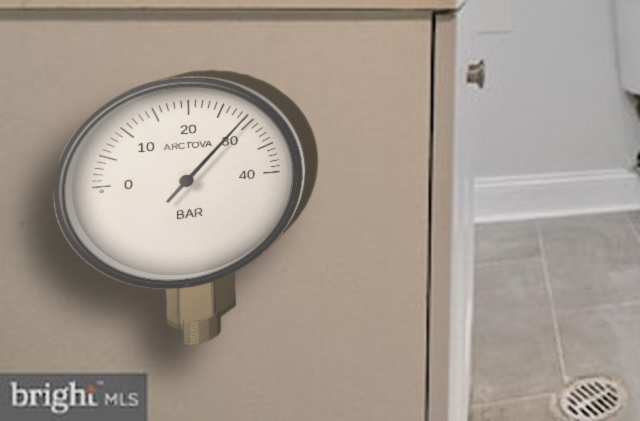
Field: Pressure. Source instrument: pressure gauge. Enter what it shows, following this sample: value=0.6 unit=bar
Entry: value=29 unit=bar
